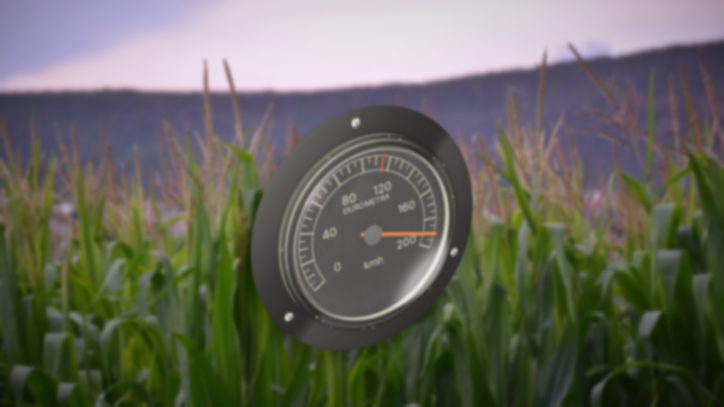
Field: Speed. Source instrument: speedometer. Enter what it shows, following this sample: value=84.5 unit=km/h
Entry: value=190 unit=km/h
